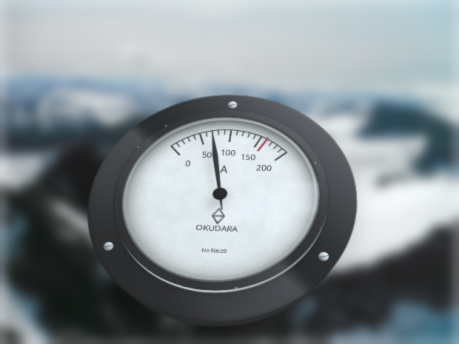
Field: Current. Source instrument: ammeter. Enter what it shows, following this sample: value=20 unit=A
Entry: value=70 unit=A
